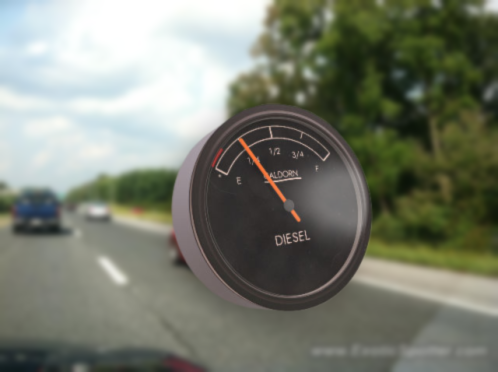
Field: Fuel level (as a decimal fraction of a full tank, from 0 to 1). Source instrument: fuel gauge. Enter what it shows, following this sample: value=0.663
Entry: value=0.25
